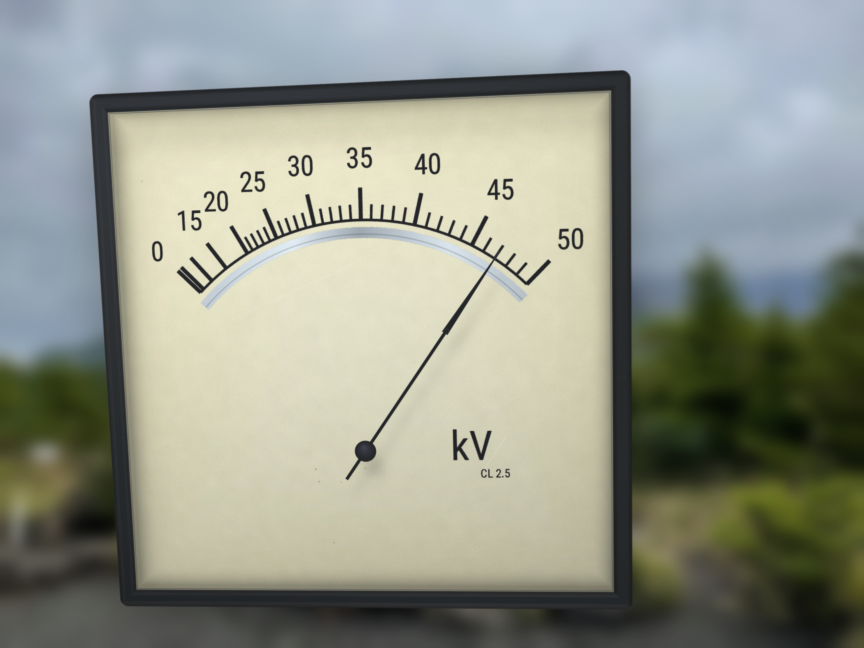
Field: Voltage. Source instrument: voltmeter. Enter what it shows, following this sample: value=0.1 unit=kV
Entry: value=47 unit=kV
